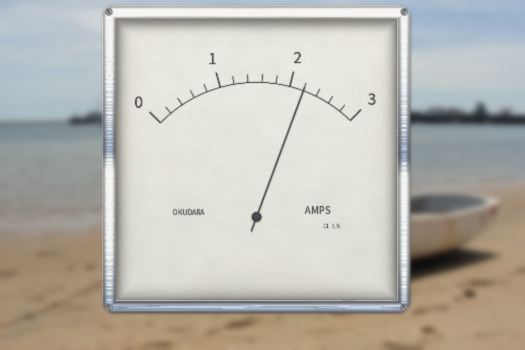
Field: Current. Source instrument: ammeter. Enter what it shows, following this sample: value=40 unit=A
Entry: value=2.2 unit=A
